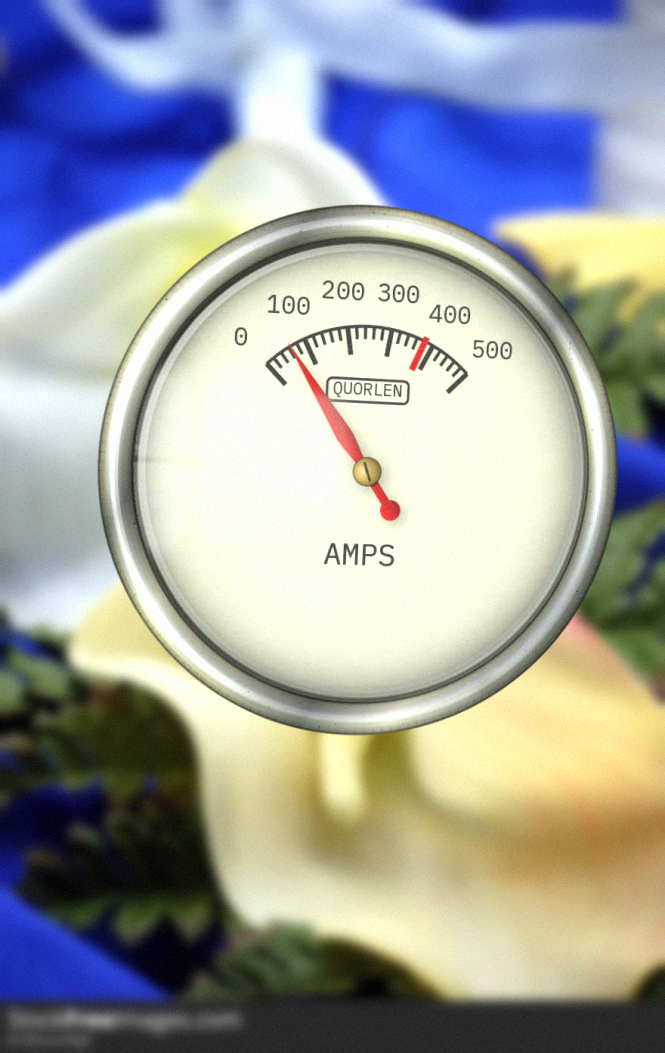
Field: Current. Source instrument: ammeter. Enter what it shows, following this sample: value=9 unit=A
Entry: value=60 unit=A
